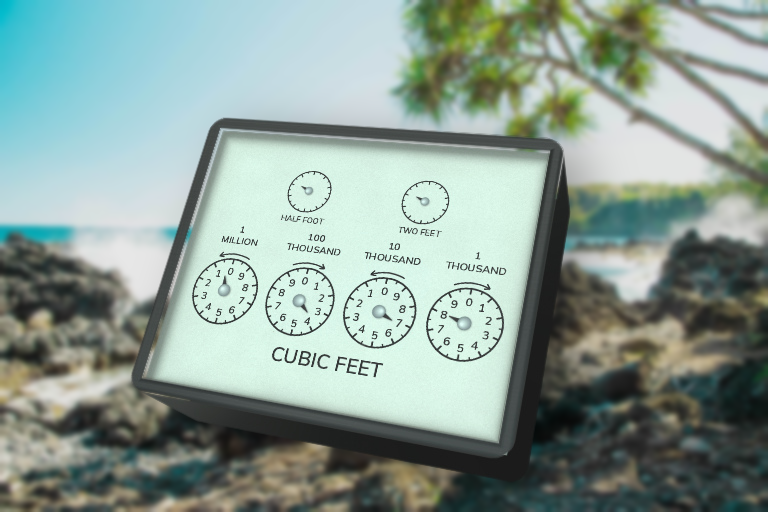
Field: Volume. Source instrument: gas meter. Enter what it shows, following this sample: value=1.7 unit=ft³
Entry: value=36800 unit=ft³
